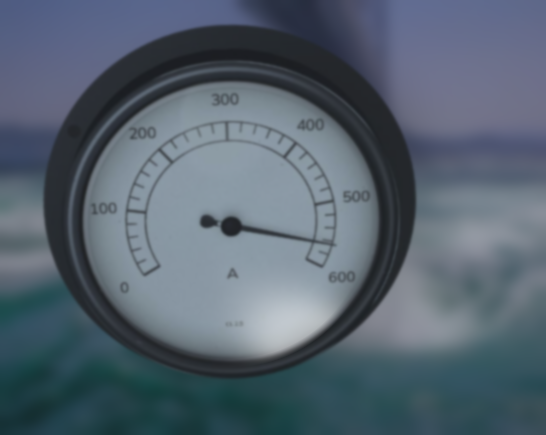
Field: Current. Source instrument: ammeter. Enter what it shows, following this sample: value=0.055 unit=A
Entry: value=560 unit=A
